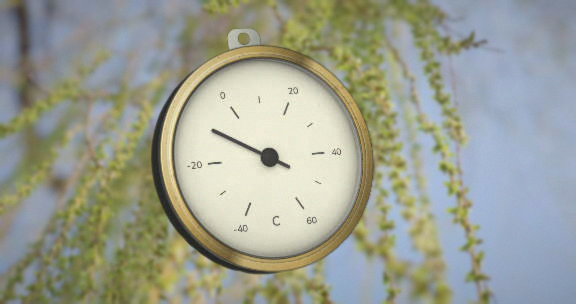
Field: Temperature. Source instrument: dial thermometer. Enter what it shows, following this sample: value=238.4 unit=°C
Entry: value=-10 unit=°C
